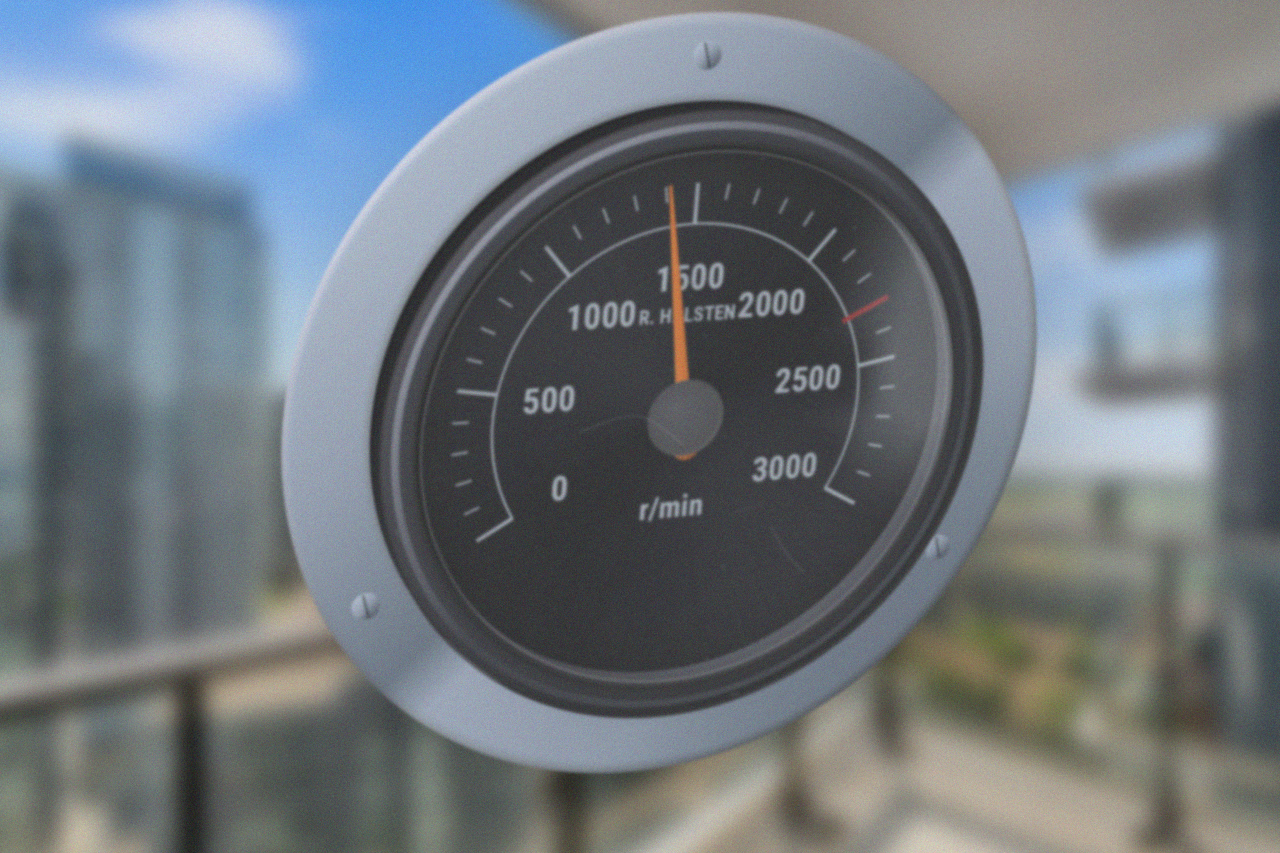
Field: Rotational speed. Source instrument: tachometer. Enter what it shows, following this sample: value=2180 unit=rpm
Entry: value=1400 unit=rpm
